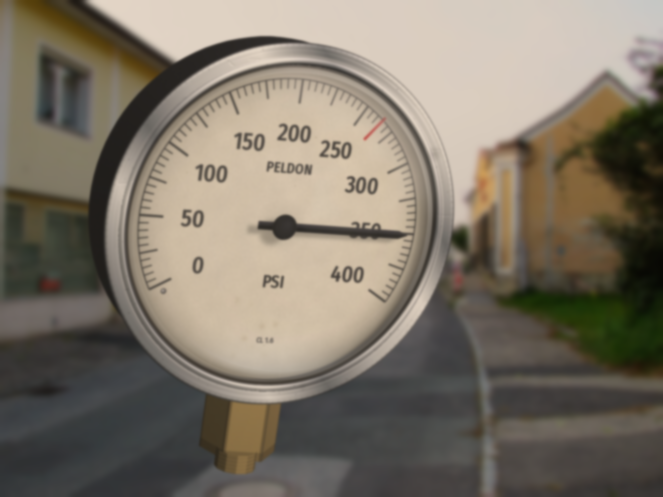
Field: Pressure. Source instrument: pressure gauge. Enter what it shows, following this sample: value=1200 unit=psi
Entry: value=350 unit=psi
